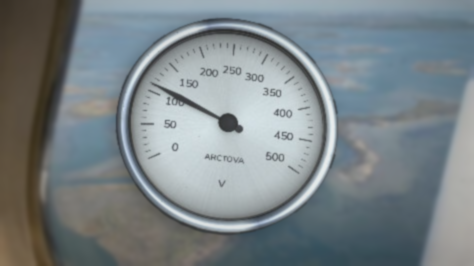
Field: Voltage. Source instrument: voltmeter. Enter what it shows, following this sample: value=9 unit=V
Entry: value=110 unit=V
